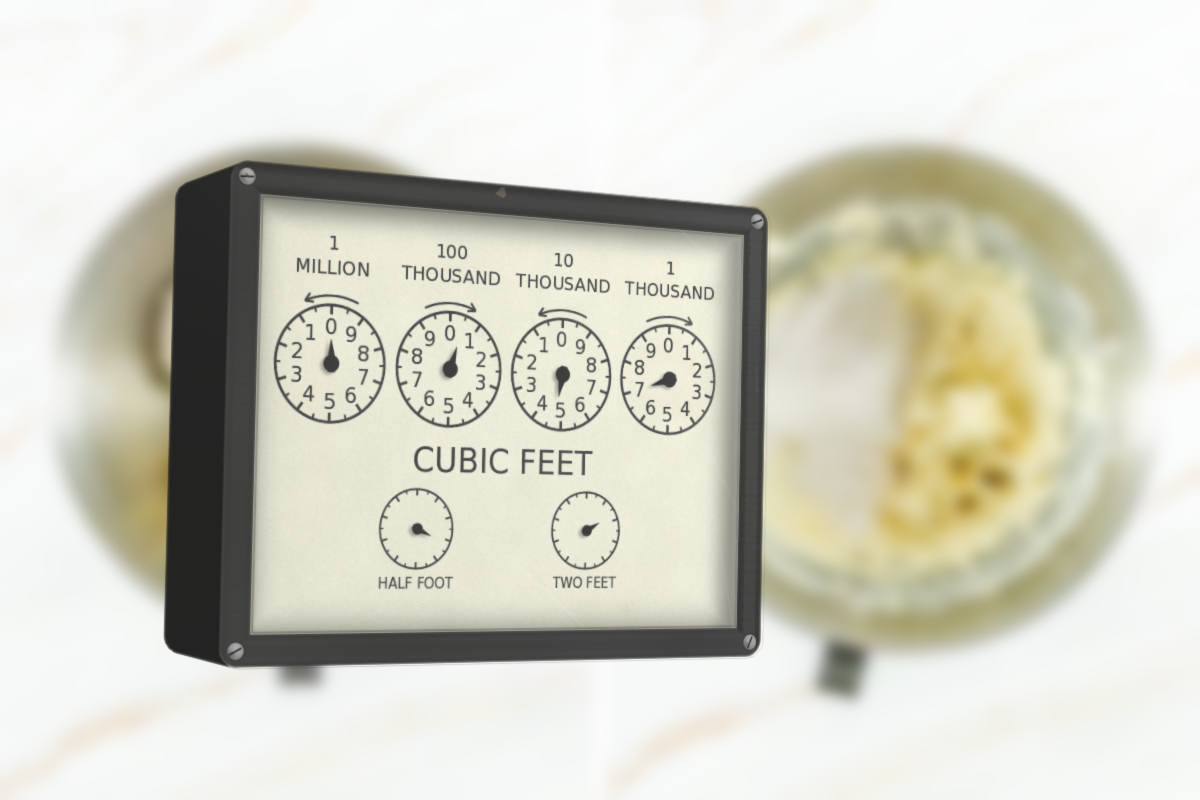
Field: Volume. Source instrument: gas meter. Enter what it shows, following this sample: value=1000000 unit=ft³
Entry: value=4700 unit=ft³
